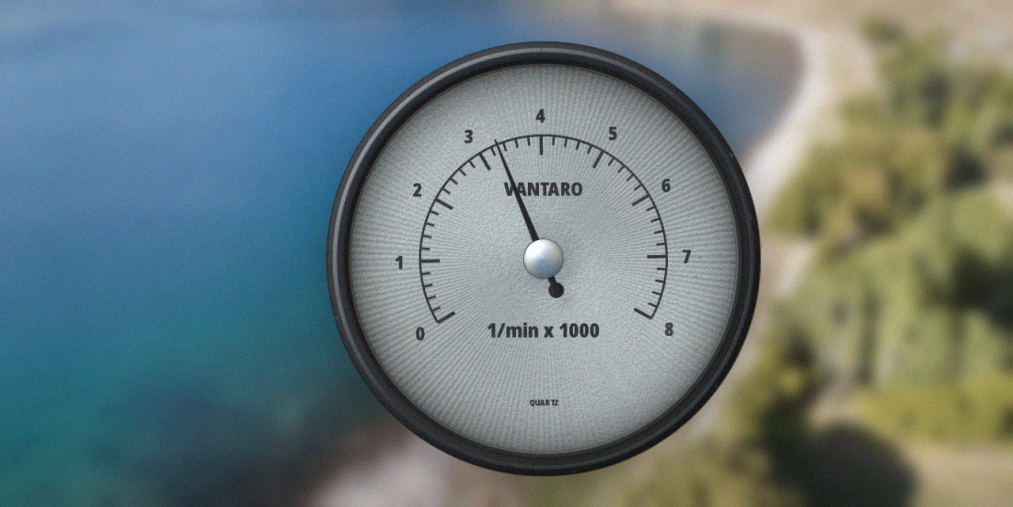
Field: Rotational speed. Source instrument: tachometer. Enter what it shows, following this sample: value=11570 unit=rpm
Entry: value=3300 unit=rpm
